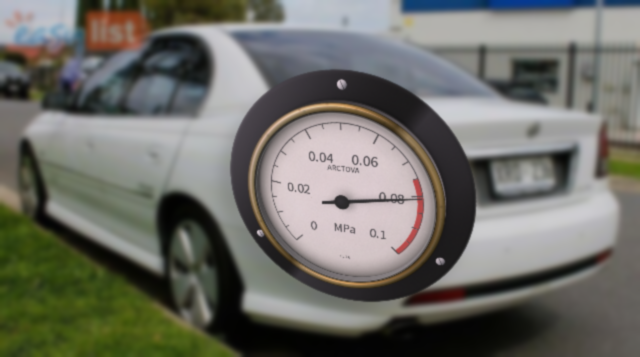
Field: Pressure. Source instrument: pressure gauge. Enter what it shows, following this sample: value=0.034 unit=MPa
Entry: value=0.08 unit=MPa
